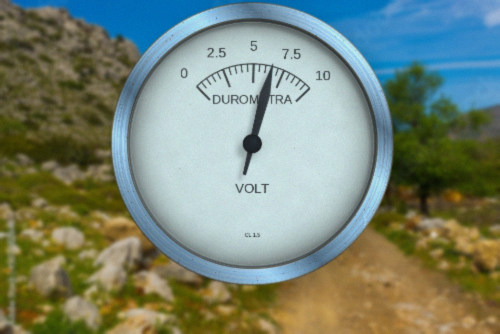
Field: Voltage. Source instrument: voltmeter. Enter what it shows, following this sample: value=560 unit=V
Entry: value=6.5 unit=V
